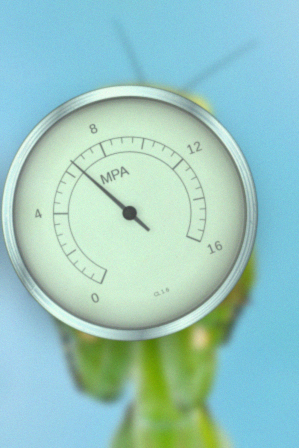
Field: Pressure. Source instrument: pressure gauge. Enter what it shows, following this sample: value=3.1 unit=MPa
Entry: value=6.5 unit=MPa
